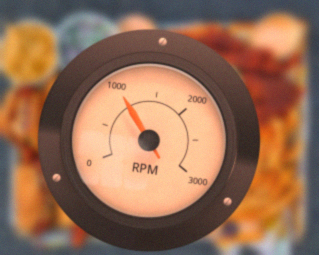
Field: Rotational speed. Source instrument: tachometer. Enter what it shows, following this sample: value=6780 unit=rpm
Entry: value=1000 unit=rpm
